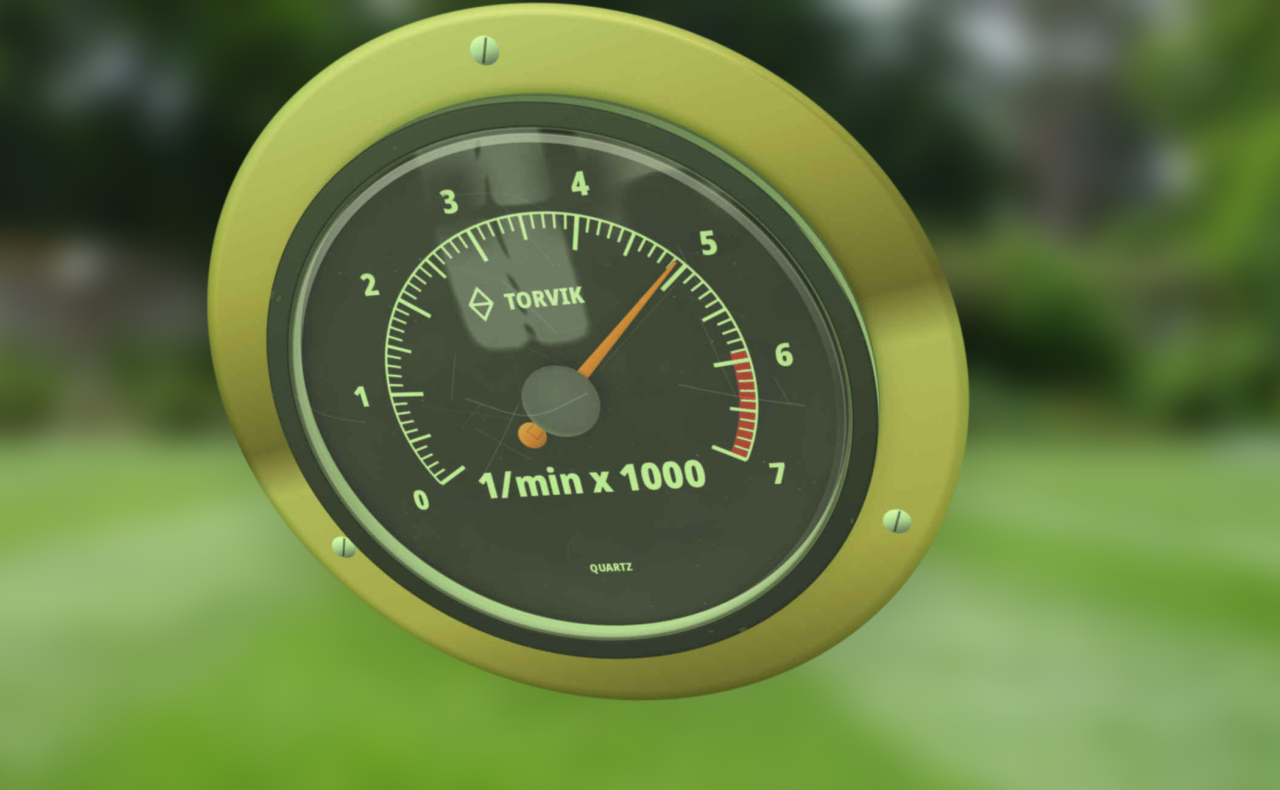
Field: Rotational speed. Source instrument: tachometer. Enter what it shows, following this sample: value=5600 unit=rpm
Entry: value=4900 unit=rpm
